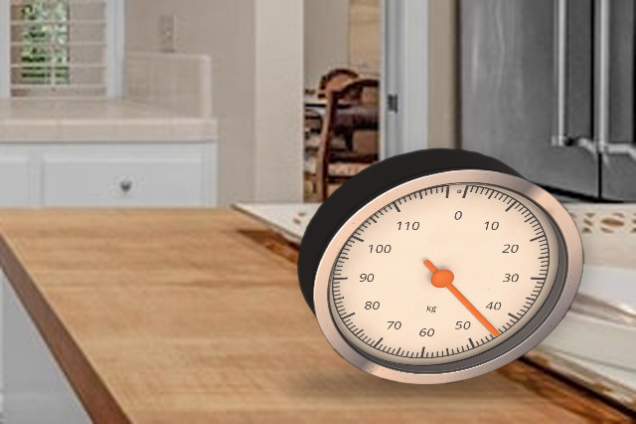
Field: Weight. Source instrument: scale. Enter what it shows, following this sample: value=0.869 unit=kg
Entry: value=45 unit=kg
